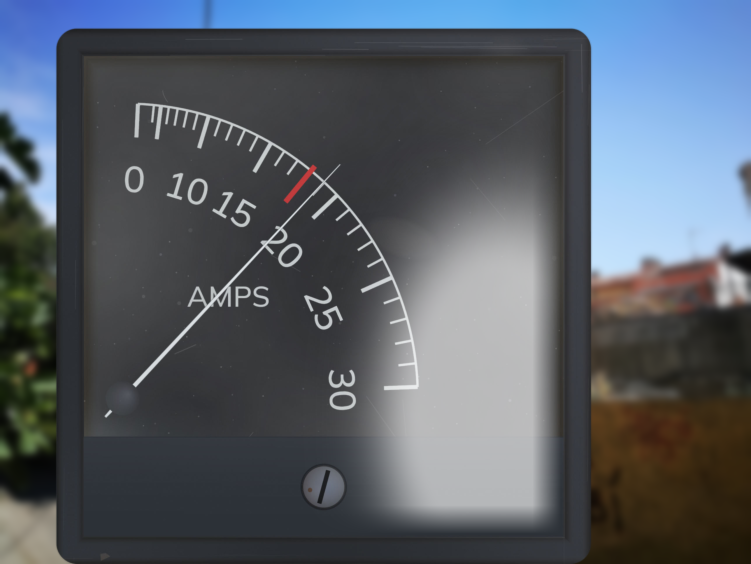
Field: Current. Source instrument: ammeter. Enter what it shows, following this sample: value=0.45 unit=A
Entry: value=19 unit=A
